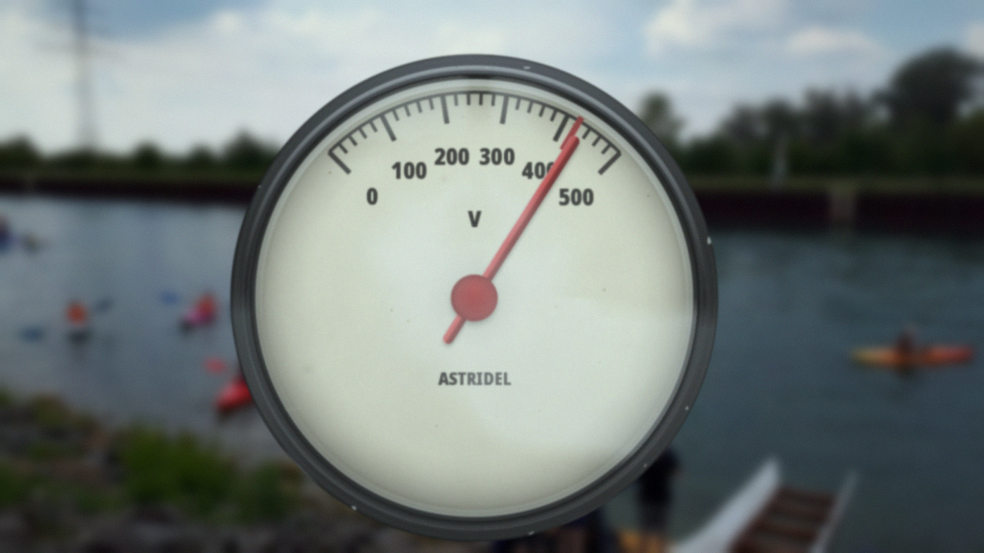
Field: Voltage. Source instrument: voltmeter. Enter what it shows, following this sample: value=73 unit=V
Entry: value=430 unit=V
